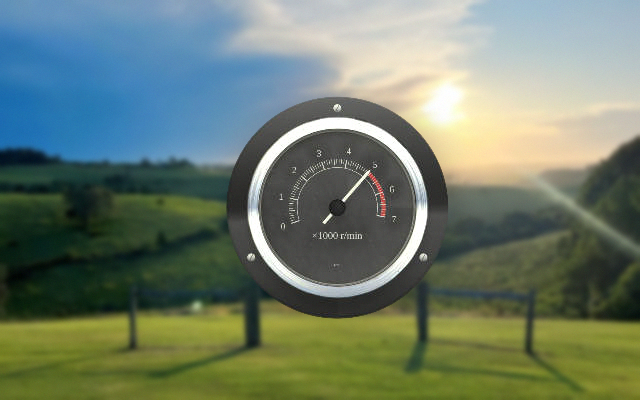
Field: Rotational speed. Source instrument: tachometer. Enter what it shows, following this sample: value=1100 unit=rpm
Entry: value=5000 unit=rpm
